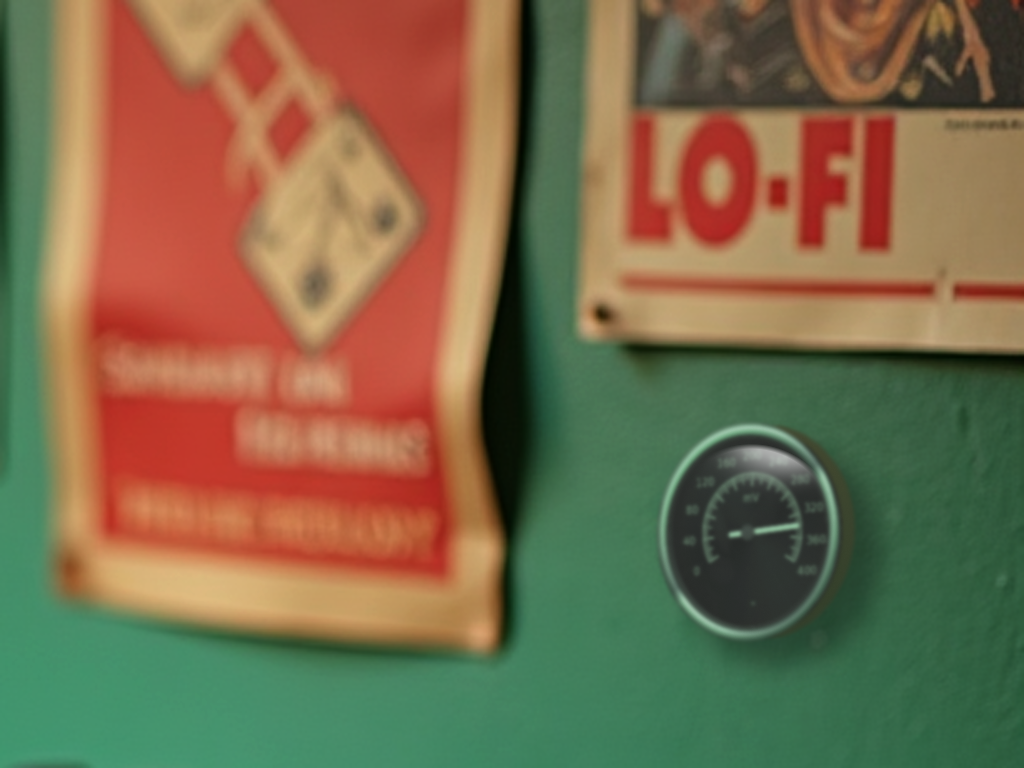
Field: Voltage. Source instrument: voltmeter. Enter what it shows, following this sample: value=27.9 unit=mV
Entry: value=340 unit=mV
